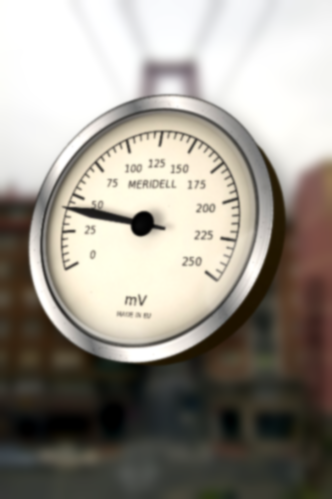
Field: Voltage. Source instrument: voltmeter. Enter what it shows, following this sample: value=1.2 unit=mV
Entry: value=40 unit=mV
